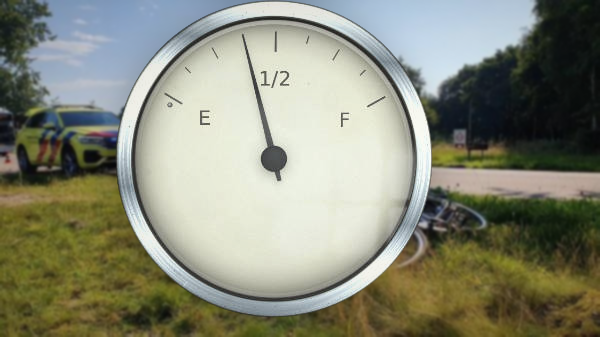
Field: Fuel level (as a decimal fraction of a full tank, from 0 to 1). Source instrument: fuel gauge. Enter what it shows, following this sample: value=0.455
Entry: value=0.375
